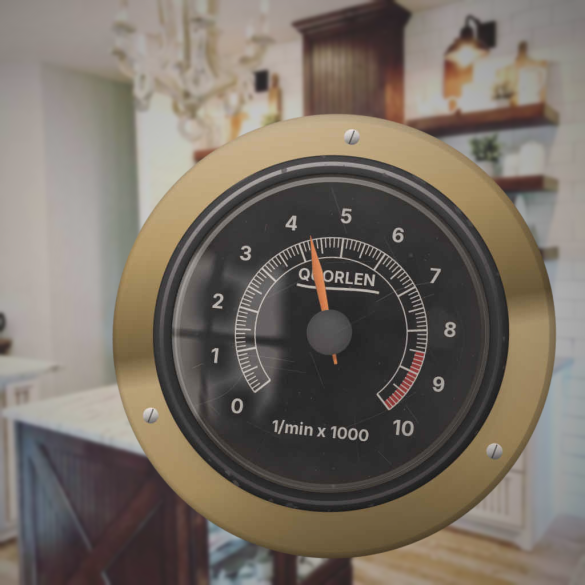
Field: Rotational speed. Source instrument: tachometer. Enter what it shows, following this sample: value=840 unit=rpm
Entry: value=4300 unit=rpm
